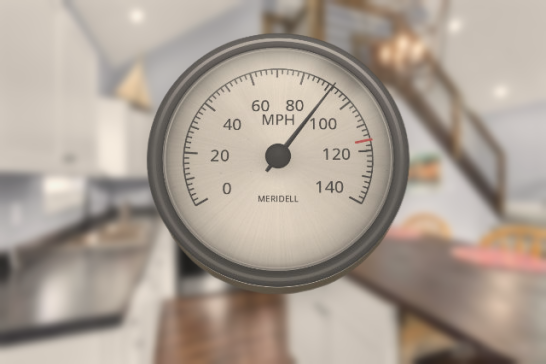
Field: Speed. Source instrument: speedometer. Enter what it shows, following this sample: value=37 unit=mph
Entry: value=92 unit=mph
